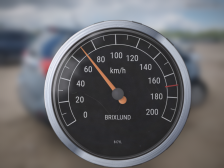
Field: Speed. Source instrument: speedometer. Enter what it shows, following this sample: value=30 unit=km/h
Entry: value=70 unit=km/h
